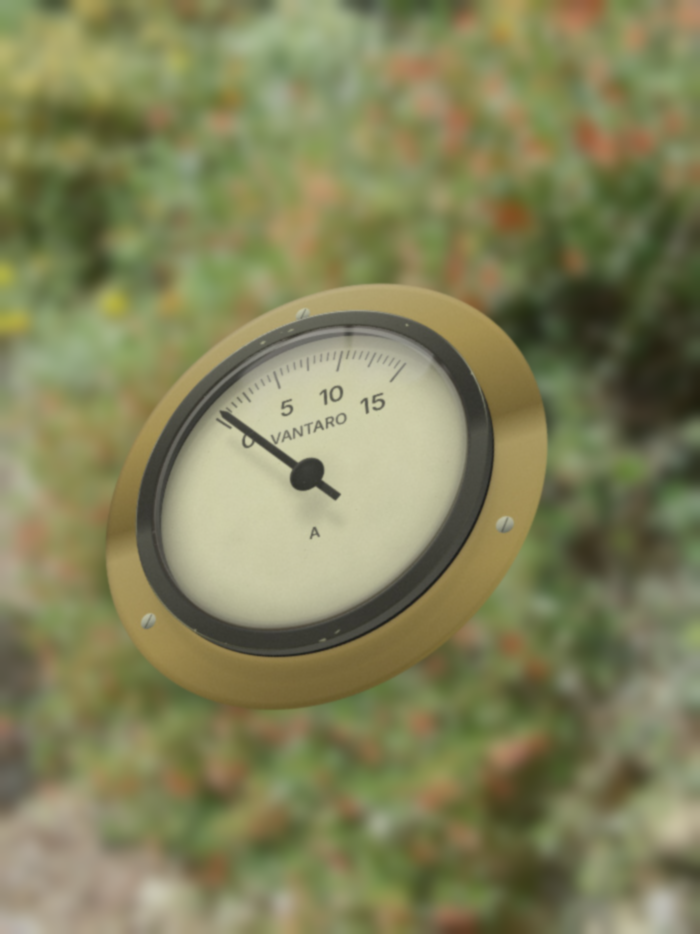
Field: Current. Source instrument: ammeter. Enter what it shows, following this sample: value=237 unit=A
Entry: value=0.5 unit=A
